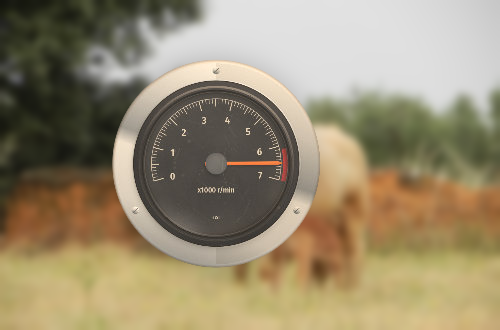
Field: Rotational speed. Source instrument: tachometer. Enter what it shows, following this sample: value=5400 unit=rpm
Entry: value=6500 unit=rpm
